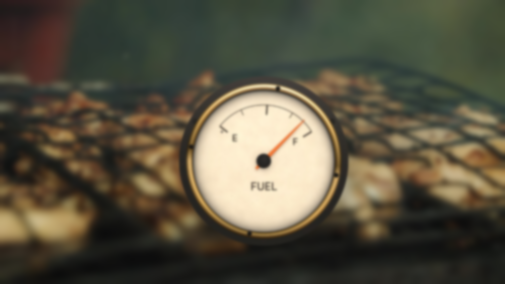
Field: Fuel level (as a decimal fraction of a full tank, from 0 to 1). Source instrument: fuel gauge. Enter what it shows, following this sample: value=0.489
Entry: value=0.875
